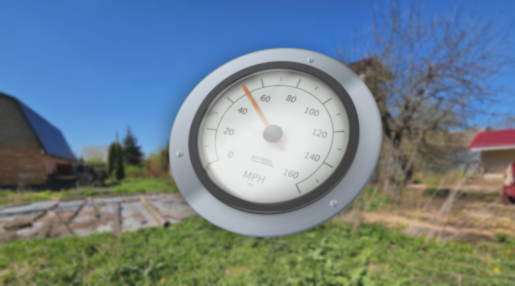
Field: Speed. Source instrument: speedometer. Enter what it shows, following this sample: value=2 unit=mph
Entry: value=50 unit=mph
